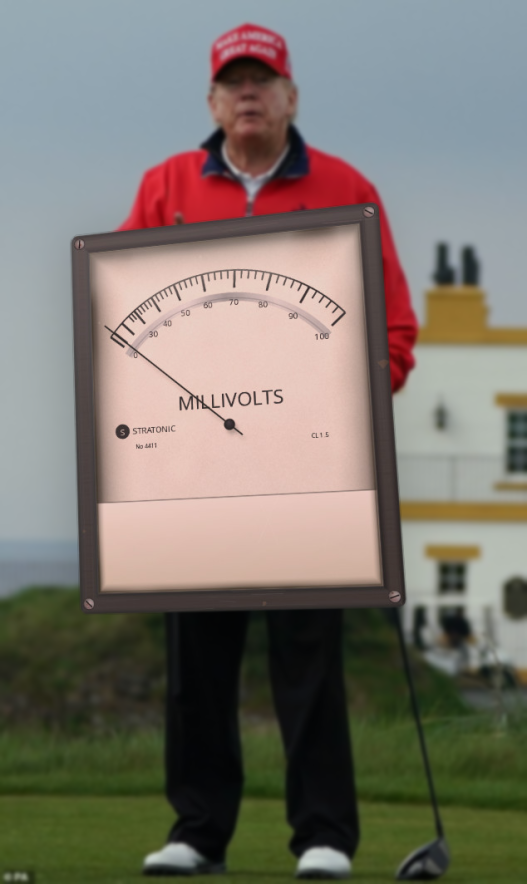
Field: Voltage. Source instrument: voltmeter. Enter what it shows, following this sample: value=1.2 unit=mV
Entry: value=10 unit=mV
